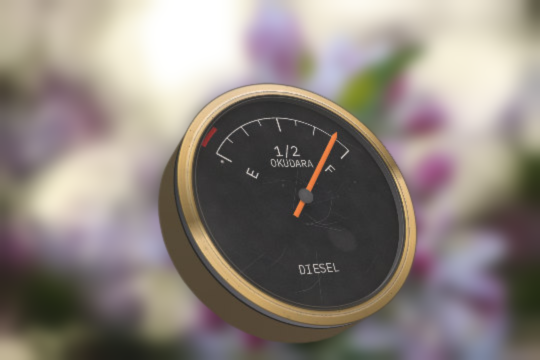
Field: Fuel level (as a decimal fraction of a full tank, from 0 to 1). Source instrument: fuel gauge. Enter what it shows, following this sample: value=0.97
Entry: value=0.875
